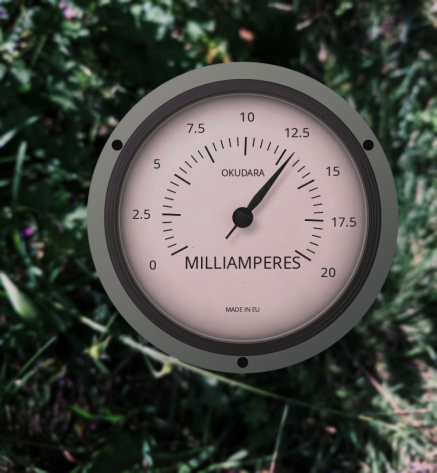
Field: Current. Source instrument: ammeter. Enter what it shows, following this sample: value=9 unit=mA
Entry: value=13 unit=mA
